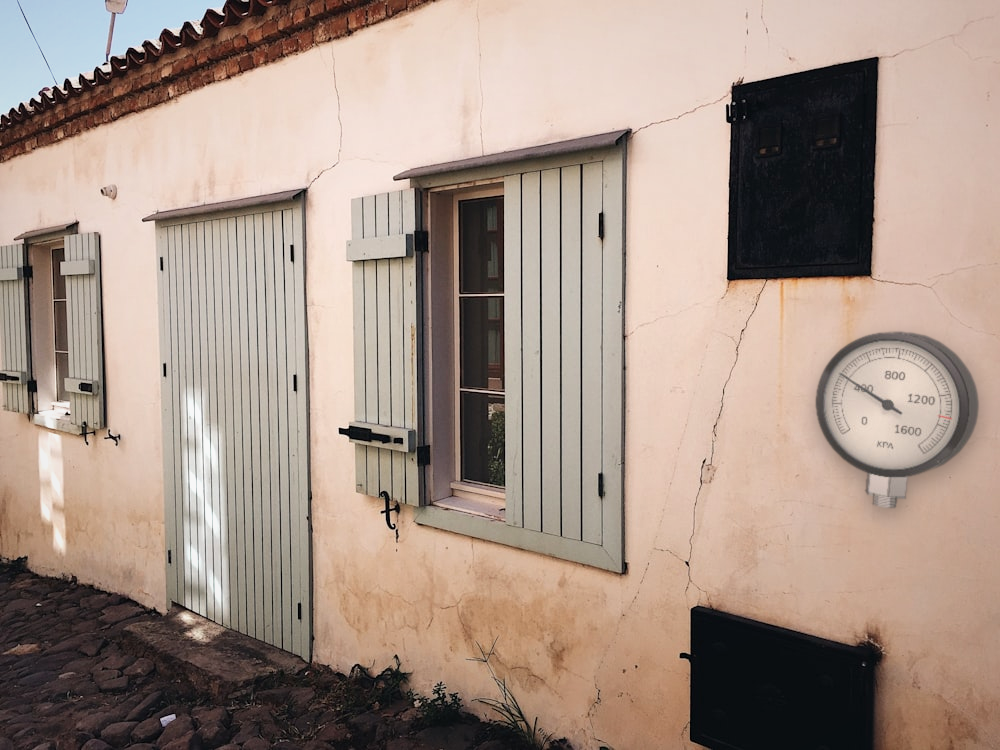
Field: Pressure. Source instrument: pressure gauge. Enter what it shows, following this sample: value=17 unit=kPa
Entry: value=400 unit=kPa
